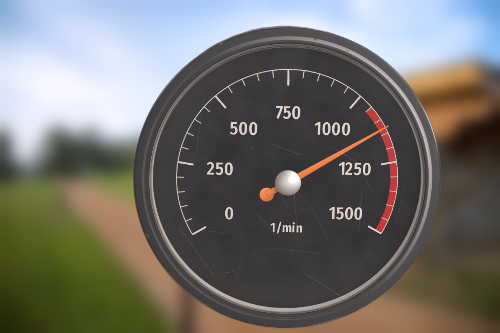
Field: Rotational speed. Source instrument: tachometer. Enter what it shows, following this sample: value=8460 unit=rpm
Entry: value=1125 unit=rpm
